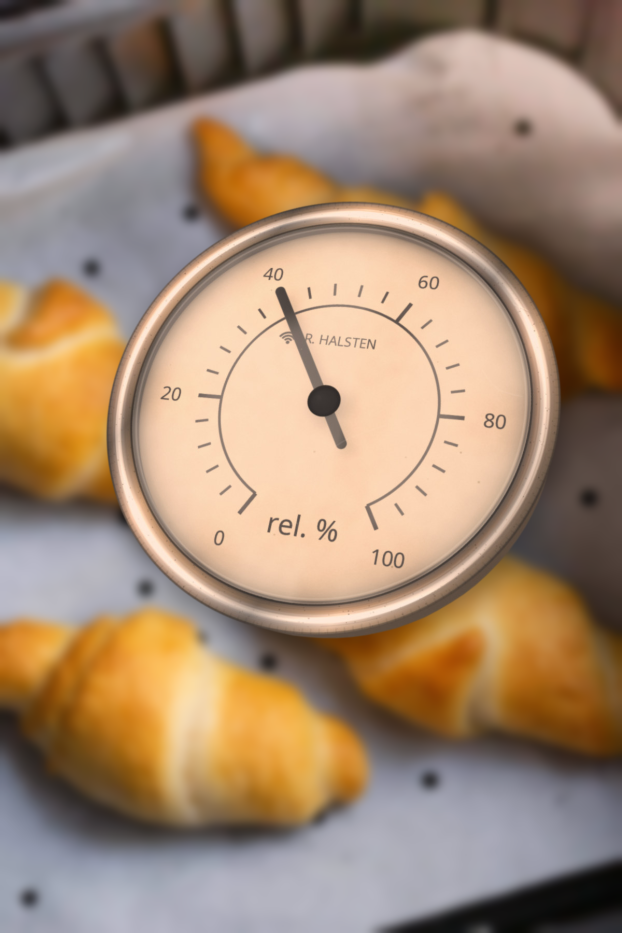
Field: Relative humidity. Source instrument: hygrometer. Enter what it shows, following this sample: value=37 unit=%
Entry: value=40 unit=%
